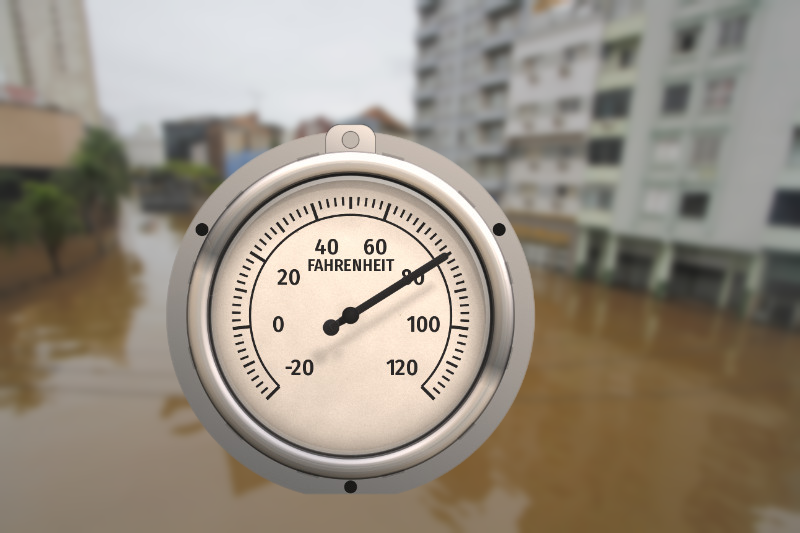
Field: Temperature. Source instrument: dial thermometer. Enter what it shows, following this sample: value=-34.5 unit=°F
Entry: value=80 unit=°F
